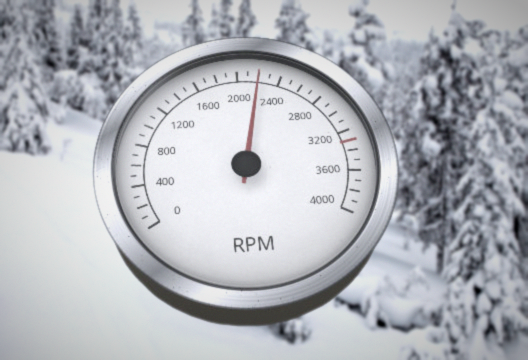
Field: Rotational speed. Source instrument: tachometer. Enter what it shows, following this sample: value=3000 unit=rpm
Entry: value=2200 unit=rpm
